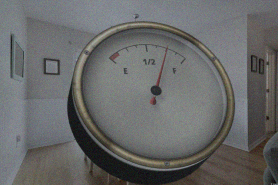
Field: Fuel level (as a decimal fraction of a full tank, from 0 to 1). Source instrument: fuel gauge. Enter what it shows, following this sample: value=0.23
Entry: value=0.75
